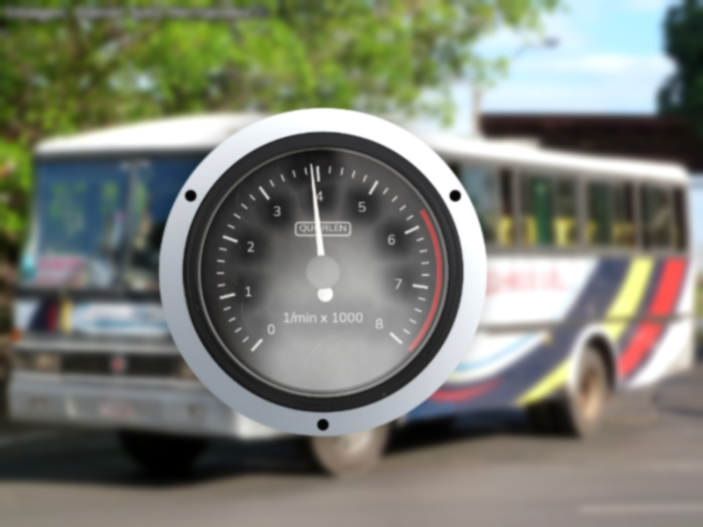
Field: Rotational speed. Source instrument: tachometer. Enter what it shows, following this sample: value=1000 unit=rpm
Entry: value=3900 unit=rpm
